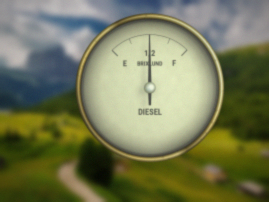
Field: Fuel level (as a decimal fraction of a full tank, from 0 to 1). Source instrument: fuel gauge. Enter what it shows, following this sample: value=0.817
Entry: value=0.5
